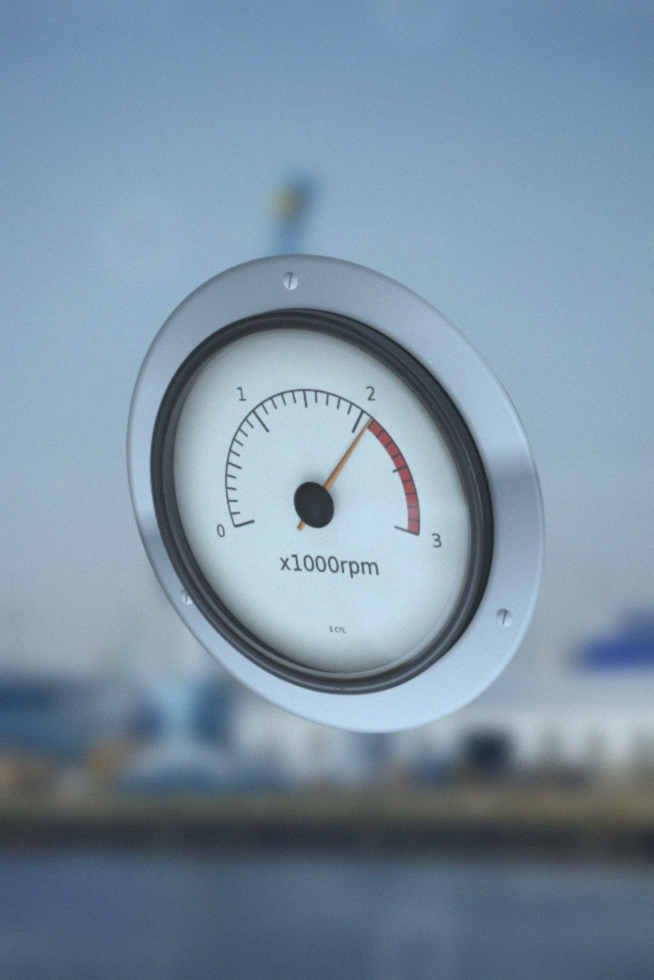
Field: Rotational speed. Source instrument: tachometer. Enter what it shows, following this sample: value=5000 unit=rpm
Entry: value=2100 unit=rpm
